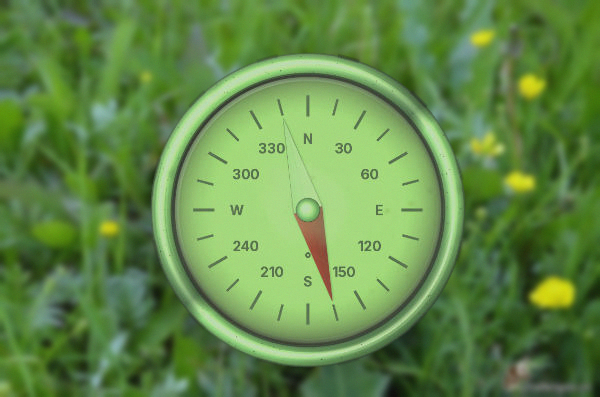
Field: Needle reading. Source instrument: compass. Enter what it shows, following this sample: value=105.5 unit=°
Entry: value=165 unit=°
